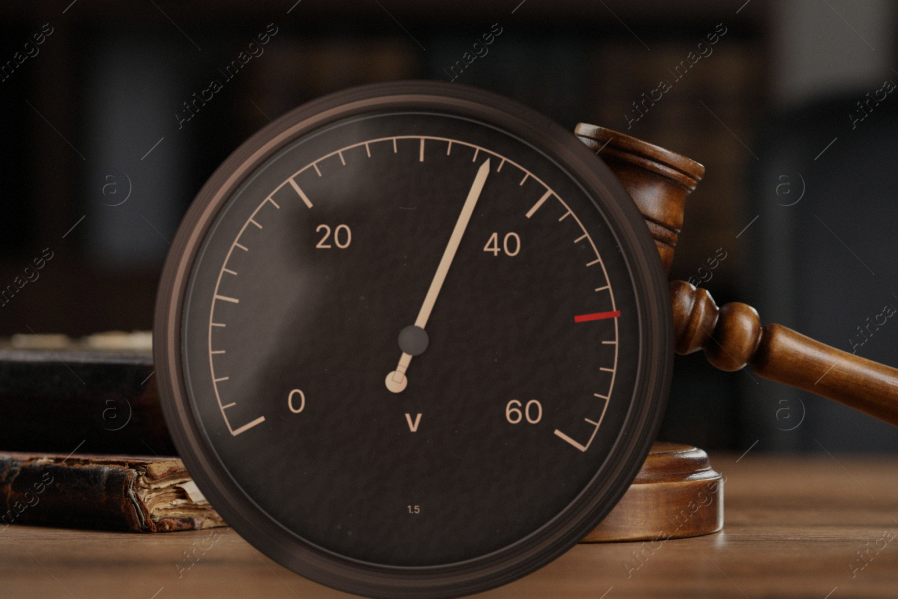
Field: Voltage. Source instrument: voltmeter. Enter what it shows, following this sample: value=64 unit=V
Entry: value=35 unit=V
